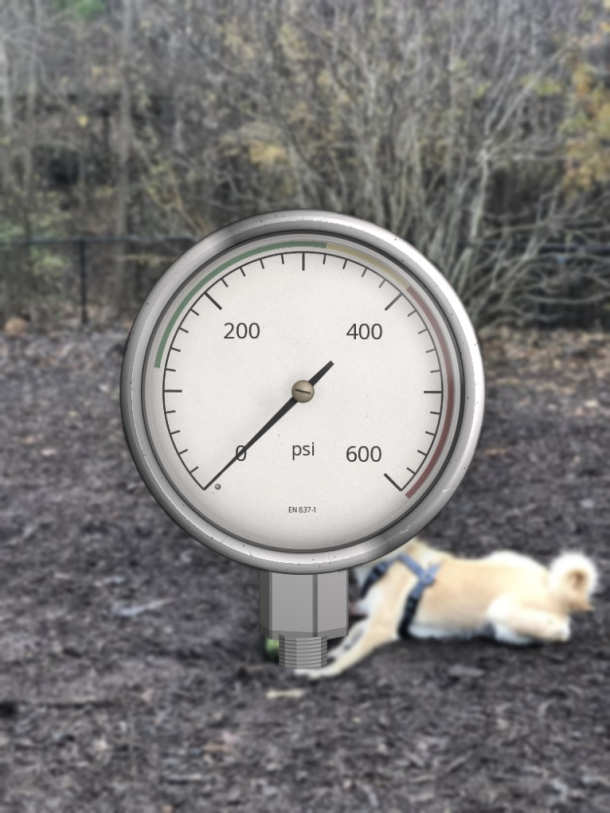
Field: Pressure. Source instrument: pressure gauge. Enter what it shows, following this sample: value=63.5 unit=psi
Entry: value=0 unit=psi
